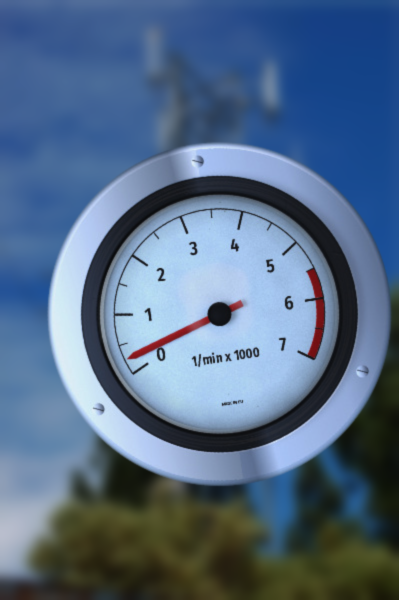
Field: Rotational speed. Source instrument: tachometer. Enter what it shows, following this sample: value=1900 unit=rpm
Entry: value=250 unit=rpm
